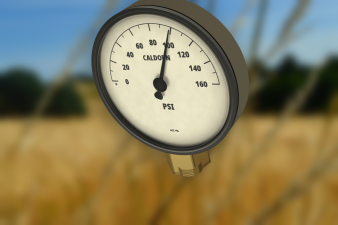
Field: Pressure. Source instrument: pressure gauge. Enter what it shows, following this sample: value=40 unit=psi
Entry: value=100 unit=psi
